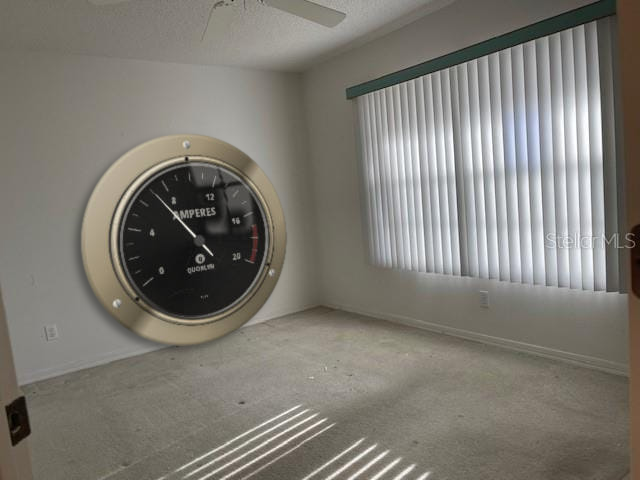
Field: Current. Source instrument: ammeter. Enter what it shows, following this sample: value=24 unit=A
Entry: value=7 unit=A
